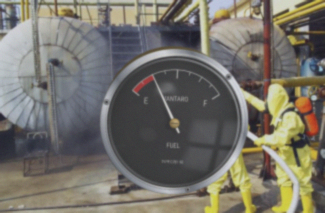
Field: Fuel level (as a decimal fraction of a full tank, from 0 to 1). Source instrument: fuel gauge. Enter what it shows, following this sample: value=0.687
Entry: value=0.25
